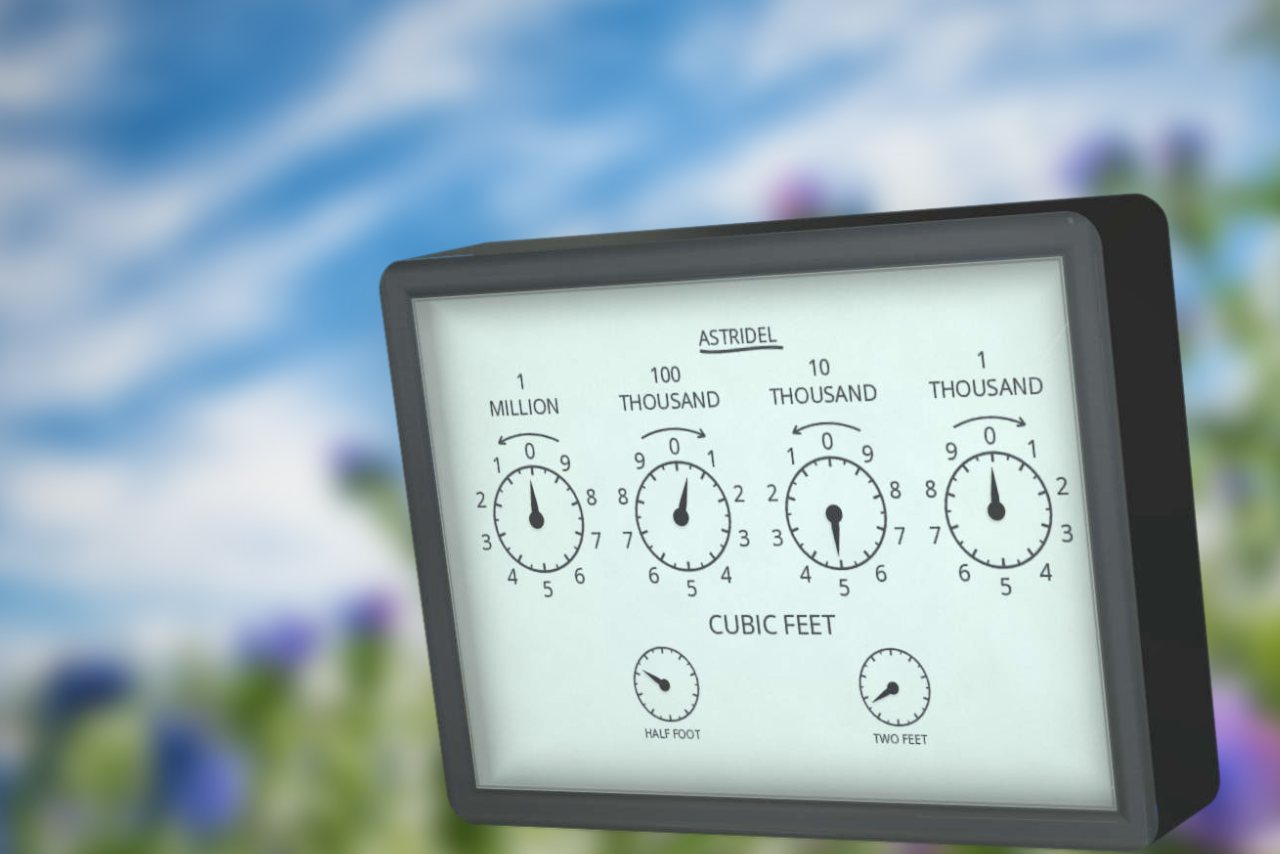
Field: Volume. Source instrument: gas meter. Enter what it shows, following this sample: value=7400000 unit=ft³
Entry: value=5000 unit=ft³
